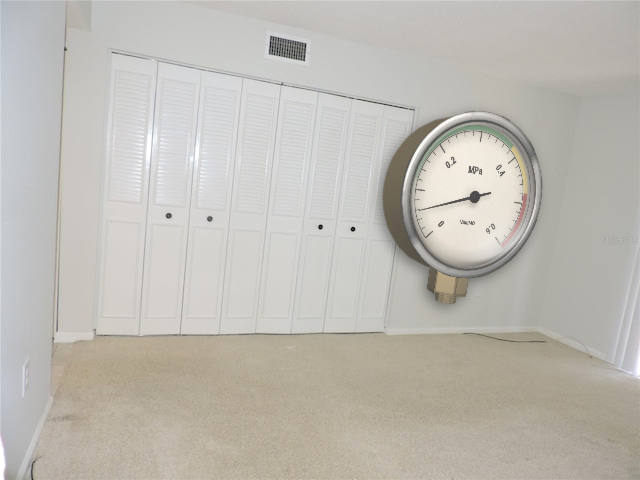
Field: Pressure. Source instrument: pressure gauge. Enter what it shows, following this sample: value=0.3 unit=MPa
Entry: value=0.06 unit=MPa
